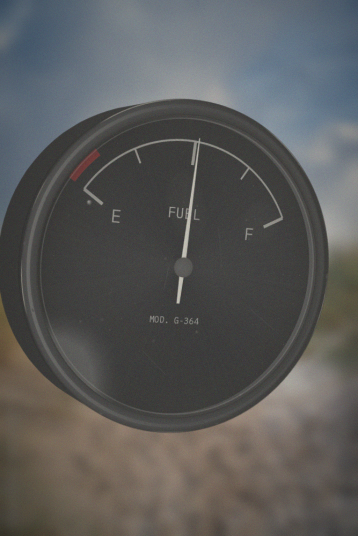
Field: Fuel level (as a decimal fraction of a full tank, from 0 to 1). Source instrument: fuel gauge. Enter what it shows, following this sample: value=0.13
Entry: value=0.5
